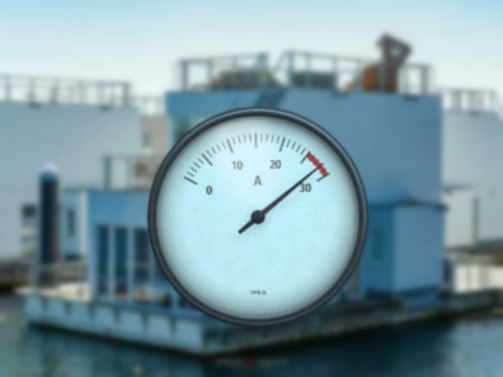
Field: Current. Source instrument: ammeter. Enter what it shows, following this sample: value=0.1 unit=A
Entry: value=28 unit=A
